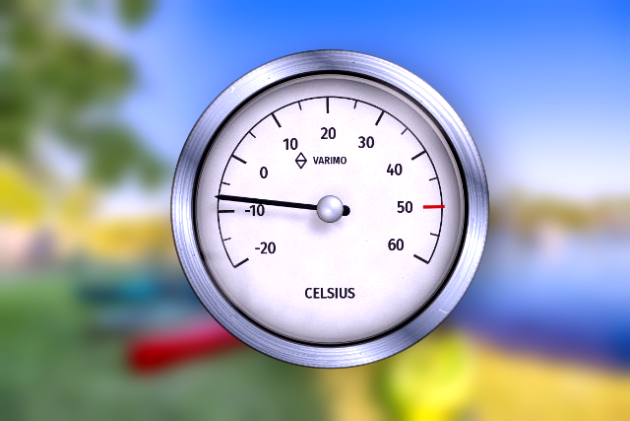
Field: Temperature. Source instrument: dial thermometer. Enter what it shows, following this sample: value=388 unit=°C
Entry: value=-7.5 unit=°C
